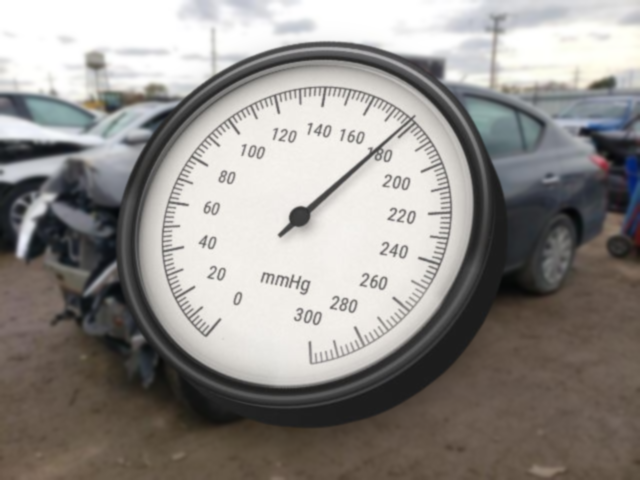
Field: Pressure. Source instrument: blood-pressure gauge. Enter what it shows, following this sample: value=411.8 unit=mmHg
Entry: value=180 unit=mmHg
